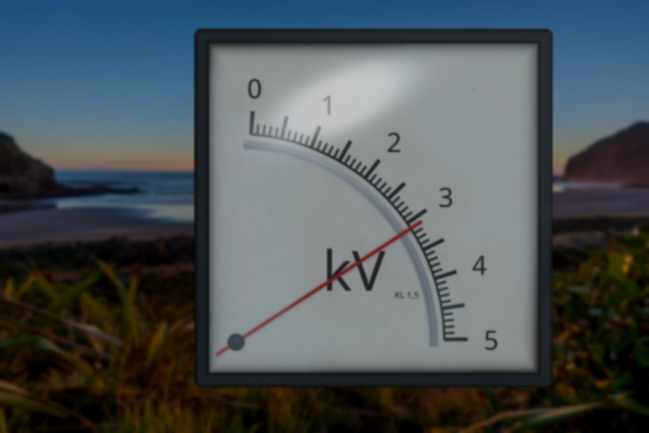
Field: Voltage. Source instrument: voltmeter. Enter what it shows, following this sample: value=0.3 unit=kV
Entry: value=3.1 unit=kV
